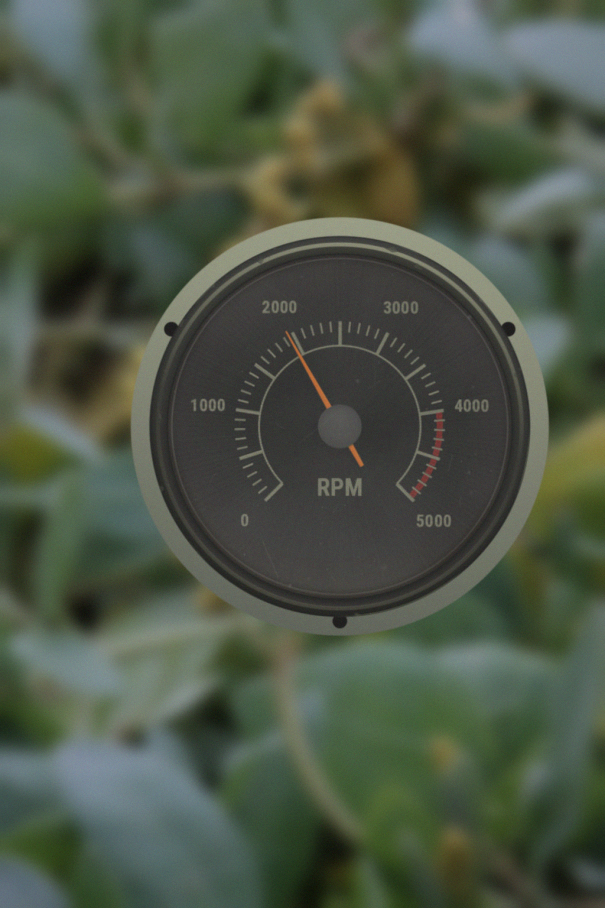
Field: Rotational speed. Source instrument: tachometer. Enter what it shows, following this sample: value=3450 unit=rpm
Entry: value=1950 unit=rpm
